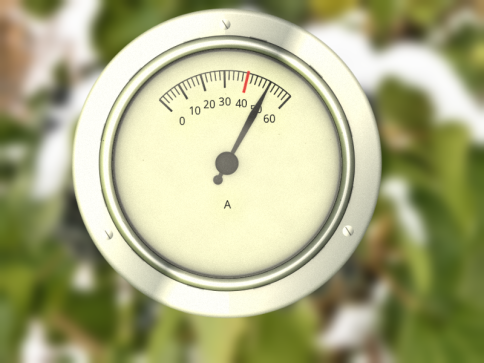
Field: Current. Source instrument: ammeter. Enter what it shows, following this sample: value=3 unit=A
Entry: value=50 unit=A
